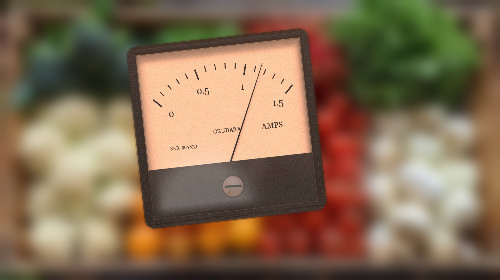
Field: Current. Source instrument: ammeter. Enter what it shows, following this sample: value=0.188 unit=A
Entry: value=1.15 unit=A
